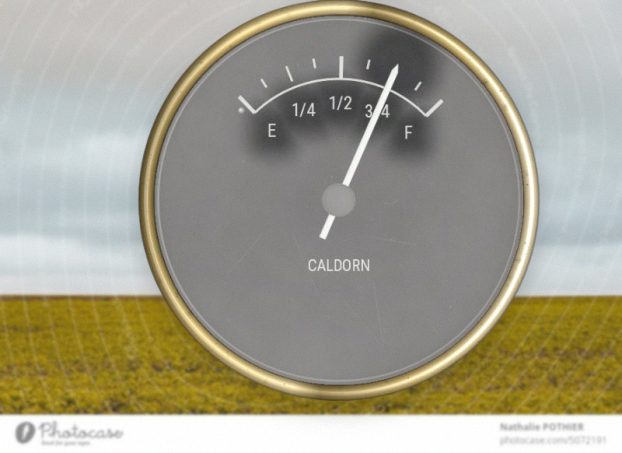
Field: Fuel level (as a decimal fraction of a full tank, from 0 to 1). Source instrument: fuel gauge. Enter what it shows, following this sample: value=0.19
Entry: value=0.75
